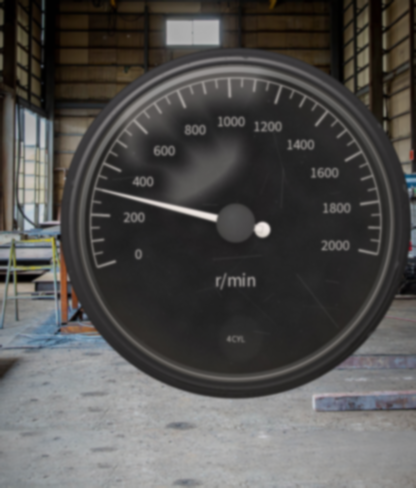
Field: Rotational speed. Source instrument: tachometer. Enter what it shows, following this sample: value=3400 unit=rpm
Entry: value=300 unit=rpm
